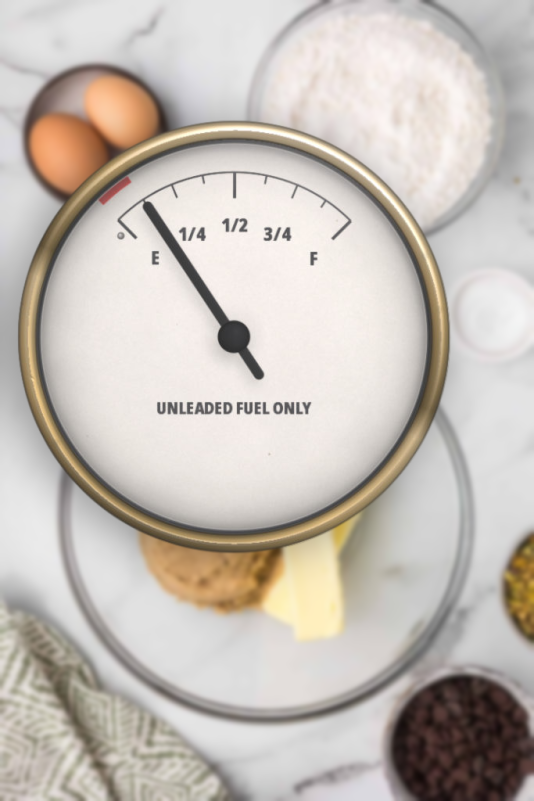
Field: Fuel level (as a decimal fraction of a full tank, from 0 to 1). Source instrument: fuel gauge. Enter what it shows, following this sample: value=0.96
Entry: value=0.125
